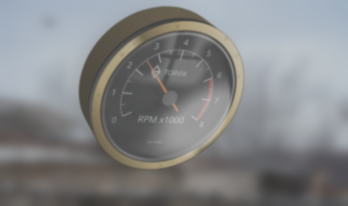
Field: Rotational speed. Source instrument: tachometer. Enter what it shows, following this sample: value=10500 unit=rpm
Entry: value=2500 unit=rpm
